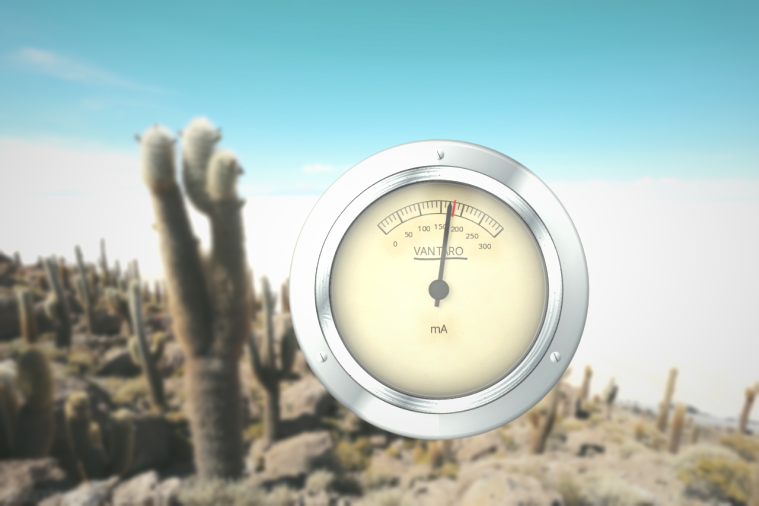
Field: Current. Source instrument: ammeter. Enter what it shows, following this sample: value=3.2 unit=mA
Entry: value=170 unit=mA
